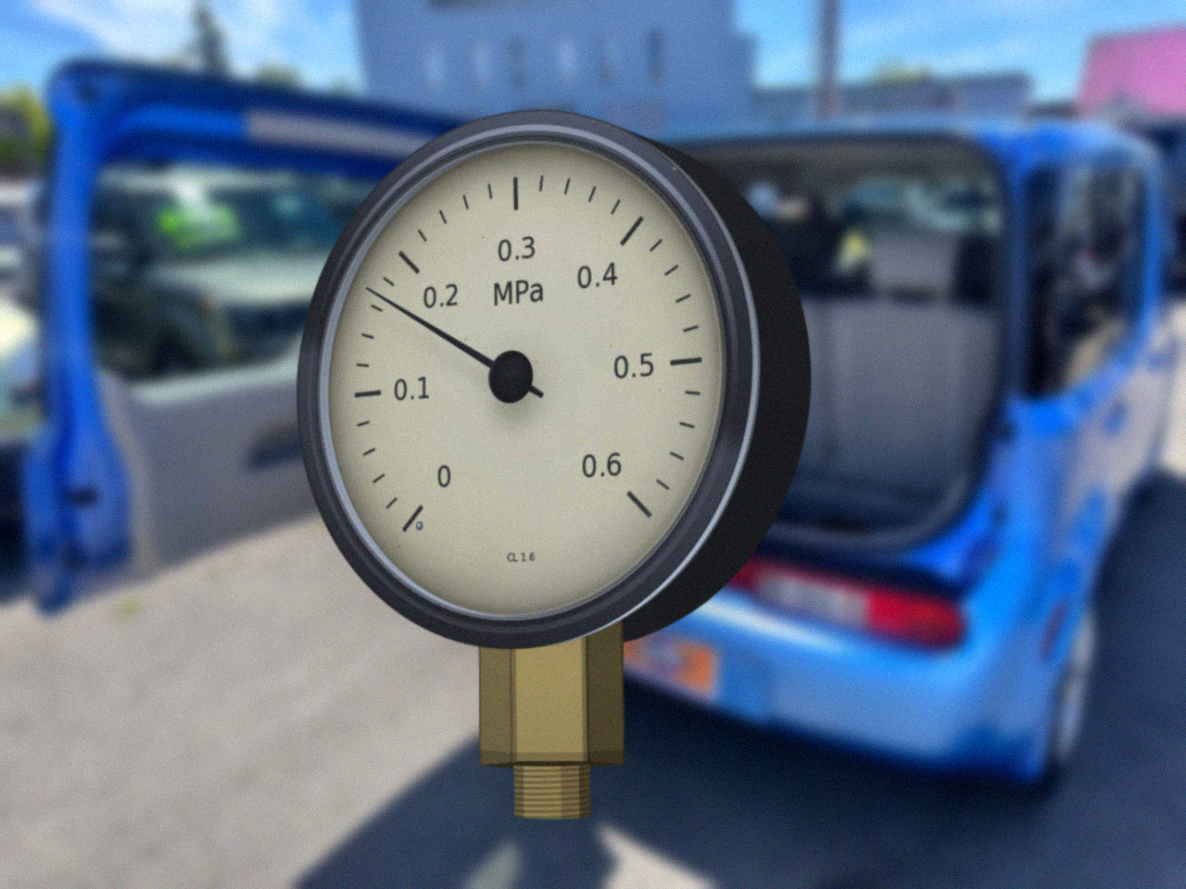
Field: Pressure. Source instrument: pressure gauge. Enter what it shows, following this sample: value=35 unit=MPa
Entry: value=0.17 unit=MPa
